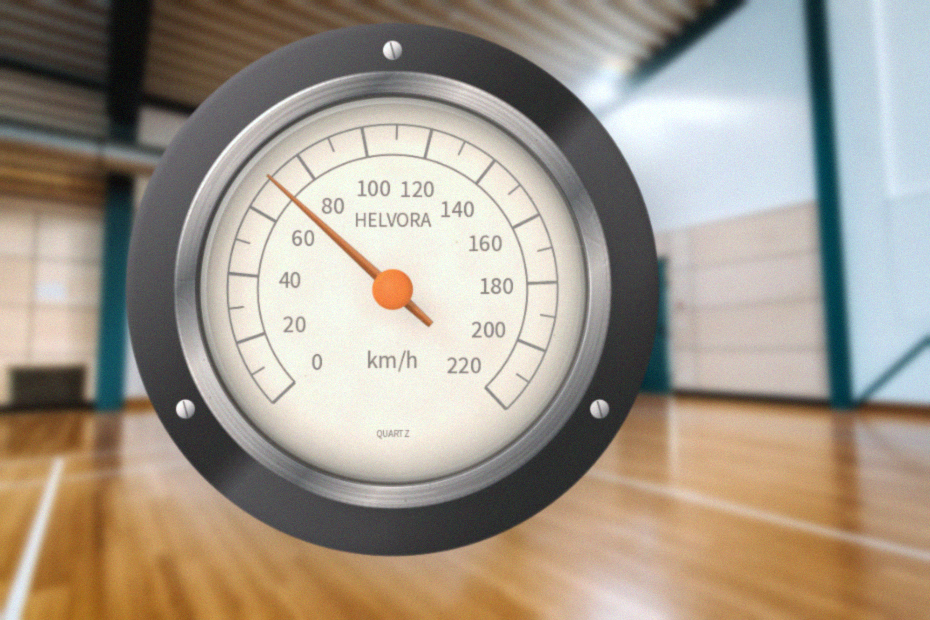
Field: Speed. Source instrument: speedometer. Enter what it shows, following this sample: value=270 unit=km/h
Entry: value=70 unit=km/h
